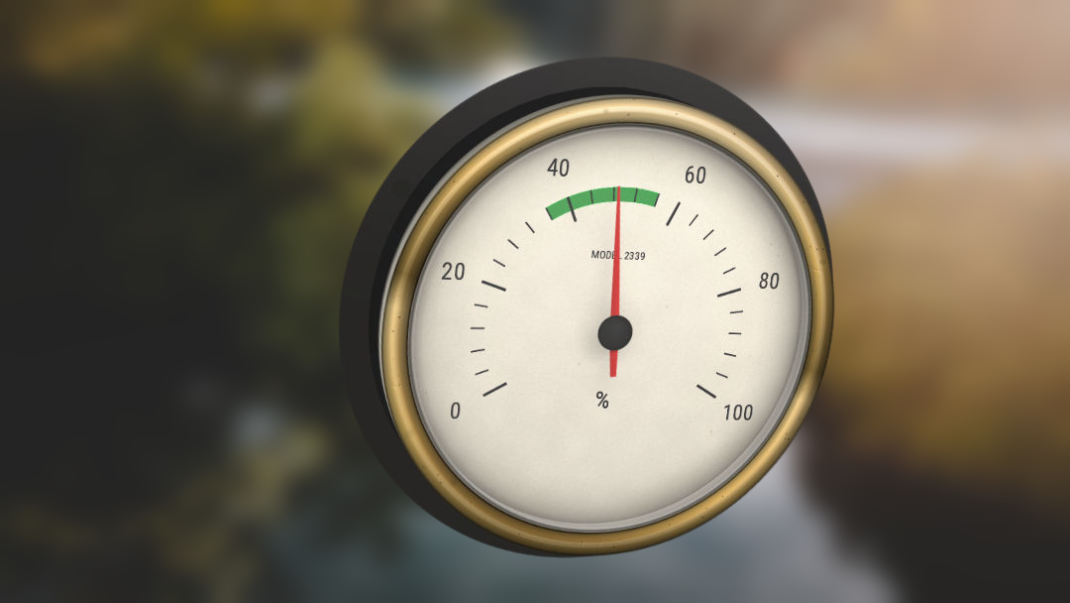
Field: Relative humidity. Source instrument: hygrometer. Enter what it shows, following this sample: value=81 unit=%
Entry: value=48 unit=%
